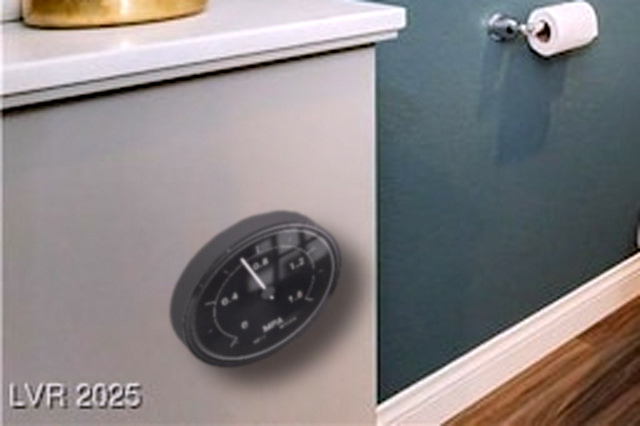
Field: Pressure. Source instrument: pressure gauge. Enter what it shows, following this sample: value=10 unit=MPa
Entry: value=0.7 unit=MPa
